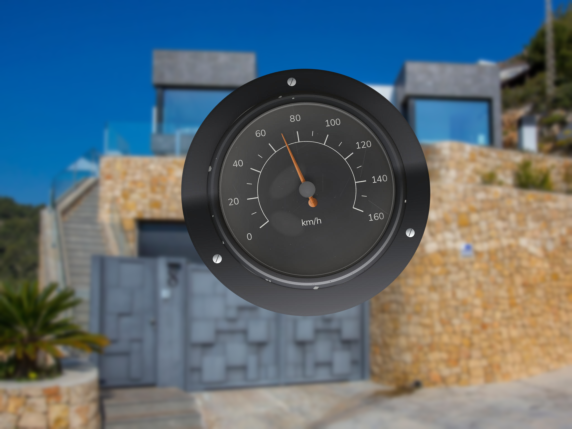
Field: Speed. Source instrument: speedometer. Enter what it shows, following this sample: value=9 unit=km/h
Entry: value=70 unit=km/h
